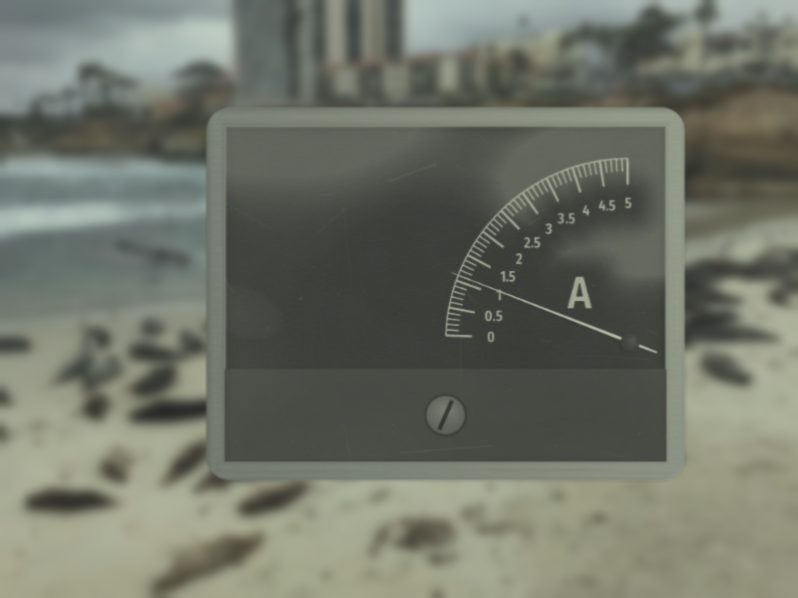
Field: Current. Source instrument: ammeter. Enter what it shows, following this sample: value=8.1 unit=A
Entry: value=1.1 unit=A
